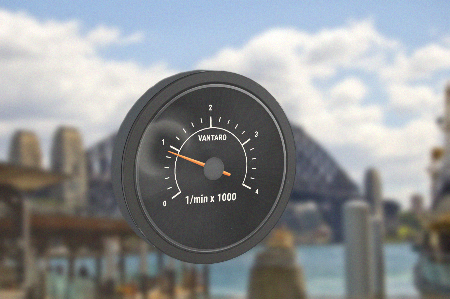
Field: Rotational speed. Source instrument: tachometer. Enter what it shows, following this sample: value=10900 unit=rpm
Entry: value=900 unit=rpm
